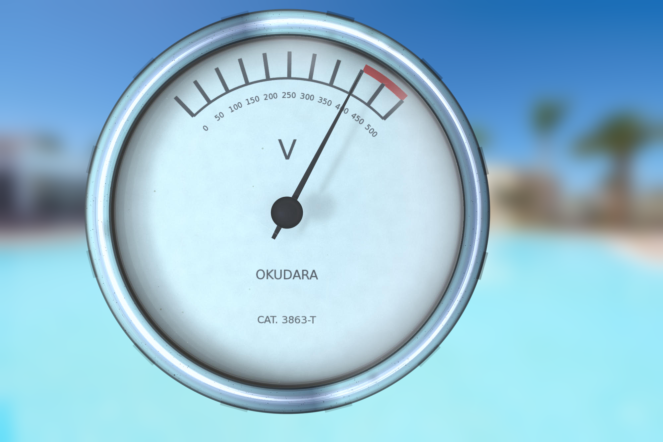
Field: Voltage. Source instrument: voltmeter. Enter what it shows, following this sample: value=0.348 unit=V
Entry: value=400 unit=V
